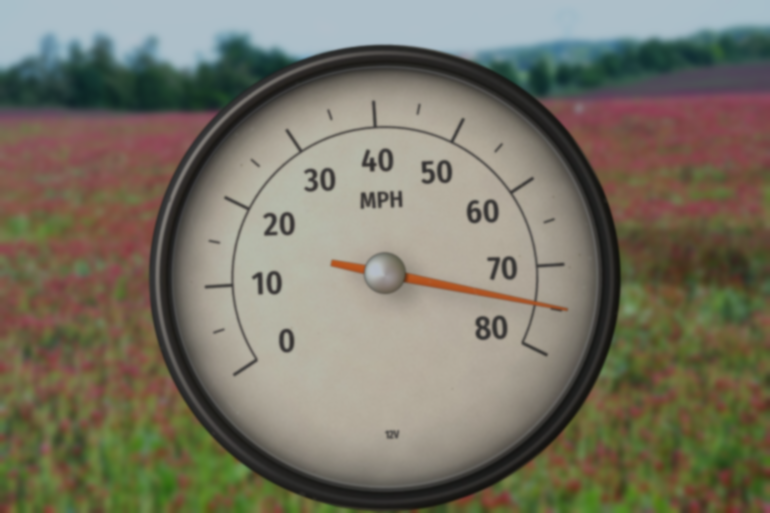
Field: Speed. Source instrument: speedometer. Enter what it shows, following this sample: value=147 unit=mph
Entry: value=75 unit=mph
